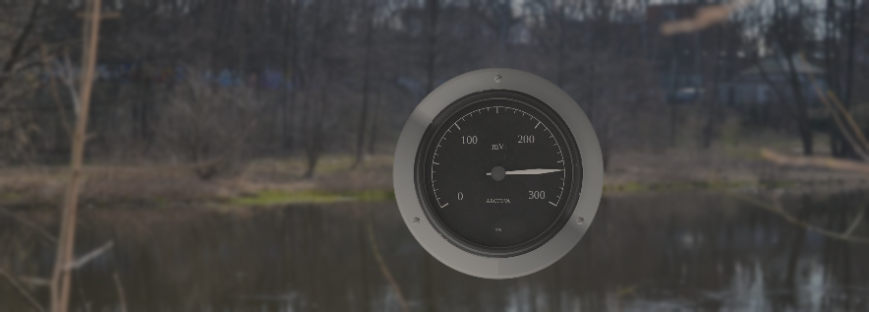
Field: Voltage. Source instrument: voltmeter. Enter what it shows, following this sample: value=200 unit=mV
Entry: value=260 unit=mV
